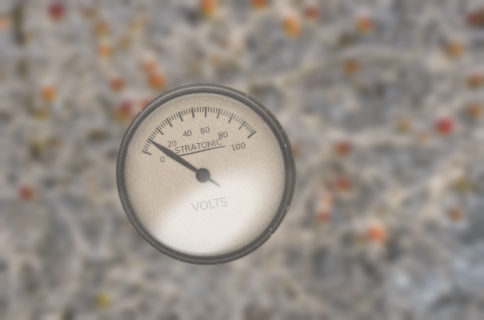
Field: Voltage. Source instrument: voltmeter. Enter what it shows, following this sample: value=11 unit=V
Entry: value=10 unit=V
